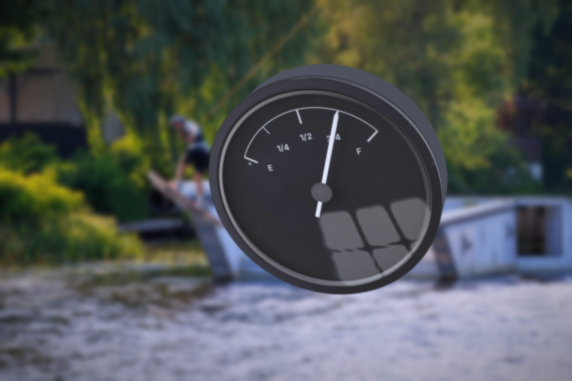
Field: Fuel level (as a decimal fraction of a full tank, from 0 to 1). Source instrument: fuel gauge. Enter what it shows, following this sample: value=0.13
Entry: value=0.75
